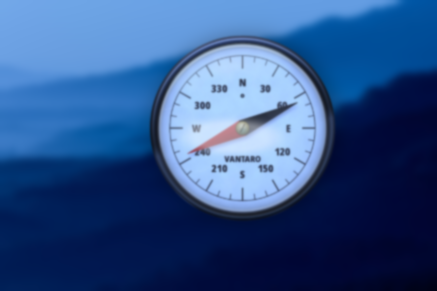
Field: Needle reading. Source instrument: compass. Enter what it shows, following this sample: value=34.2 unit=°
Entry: value=245 unit=°
